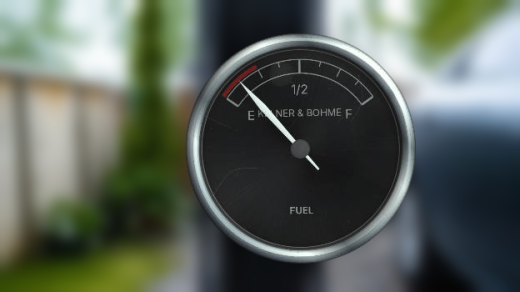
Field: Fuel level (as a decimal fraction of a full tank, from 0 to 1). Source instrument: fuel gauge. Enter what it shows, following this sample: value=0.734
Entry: value=0.125
